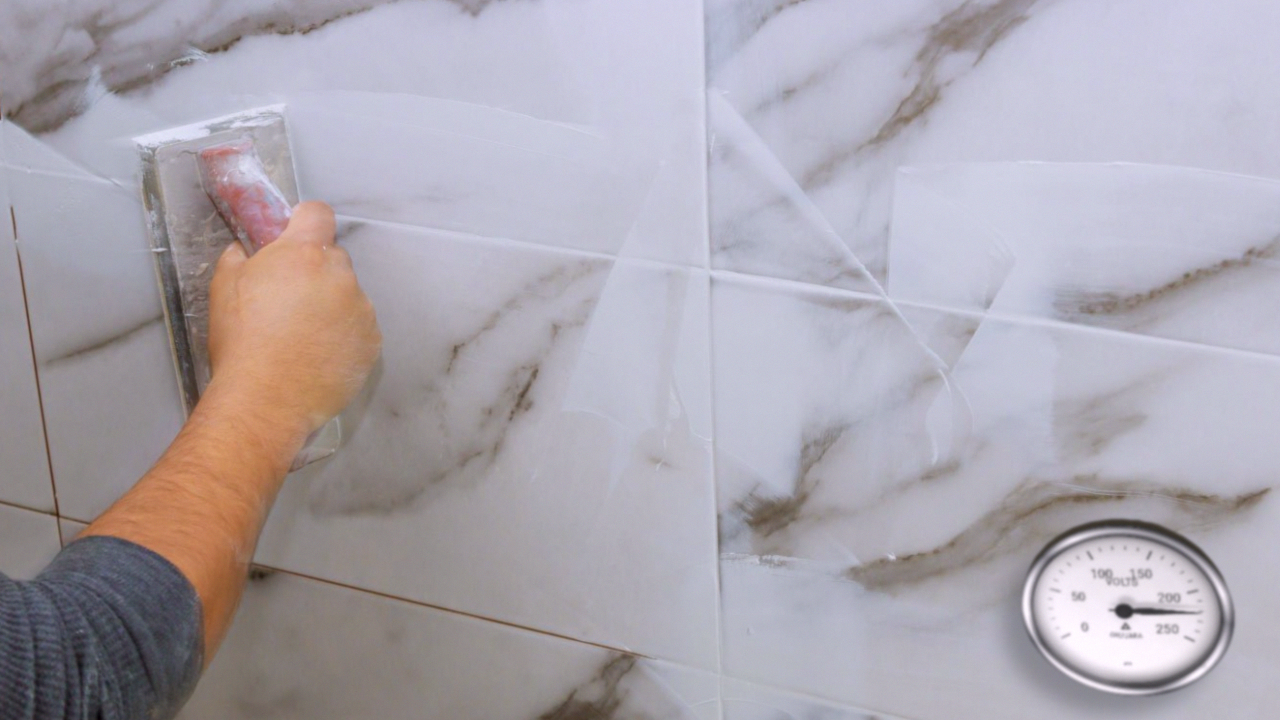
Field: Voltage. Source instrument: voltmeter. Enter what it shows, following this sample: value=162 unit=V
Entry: value=220 unit=V
